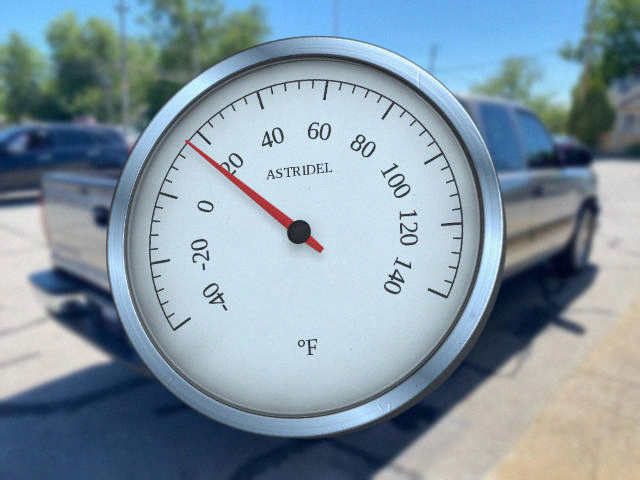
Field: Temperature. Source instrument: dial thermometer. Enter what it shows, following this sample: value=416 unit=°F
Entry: value=16 unit=°F
